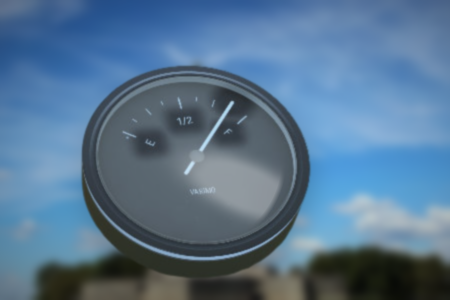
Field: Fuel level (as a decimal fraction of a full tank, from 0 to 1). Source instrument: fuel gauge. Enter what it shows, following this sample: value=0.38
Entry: value=0.875
